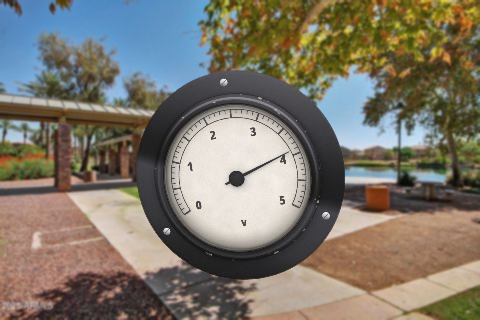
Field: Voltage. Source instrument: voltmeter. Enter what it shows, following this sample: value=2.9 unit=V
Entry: value=3.9 unit=V
